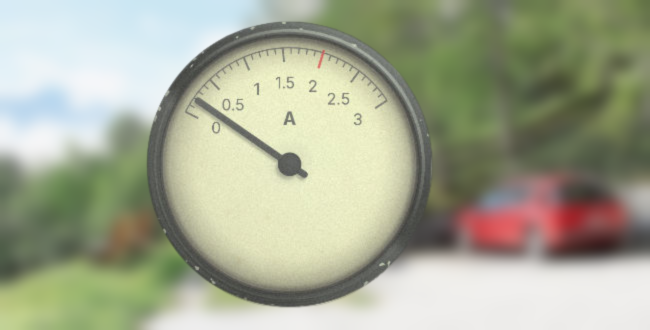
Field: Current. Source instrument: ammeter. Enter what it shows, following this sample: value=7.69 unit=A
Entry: value=0.2 unit=A
